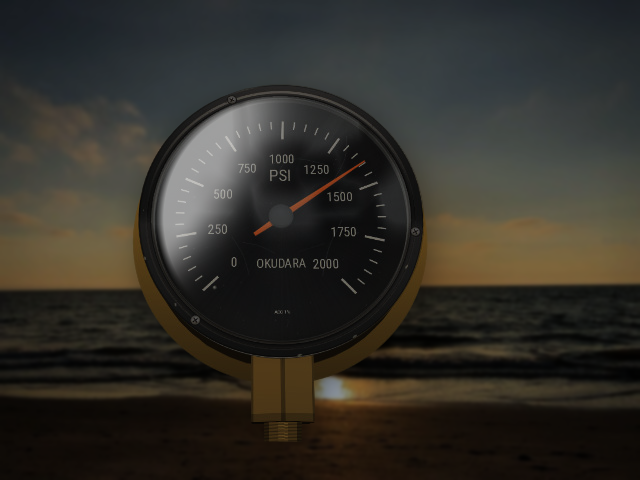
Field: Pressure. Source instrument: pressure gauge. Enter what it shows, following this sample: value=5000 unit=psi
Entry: value=1400 unit=psi
